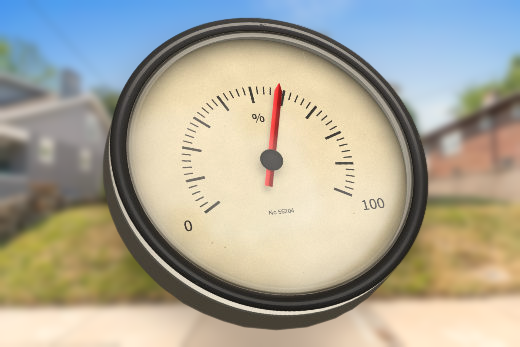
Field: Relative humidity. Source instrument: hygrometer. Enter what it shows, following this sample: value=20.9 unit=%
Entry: value=58 unit=%
